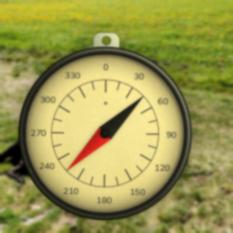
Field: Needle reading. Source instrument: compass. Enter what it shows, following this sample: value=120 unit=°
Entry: value=225 unit=°
